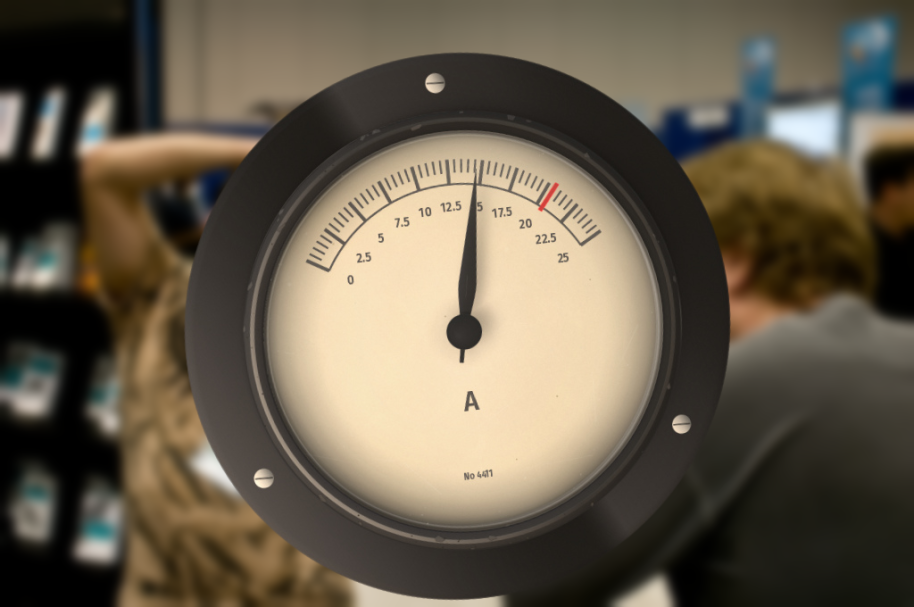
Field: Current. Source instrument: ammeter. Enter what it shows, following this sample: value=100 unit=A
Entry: value=14.5 unit=A
